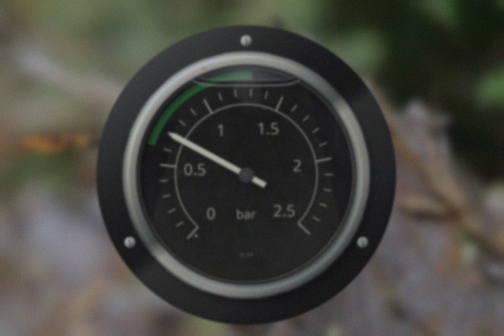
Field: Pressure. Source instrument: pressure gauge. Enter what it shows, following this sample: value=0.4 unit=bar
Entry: value=0.7 unit=bar
